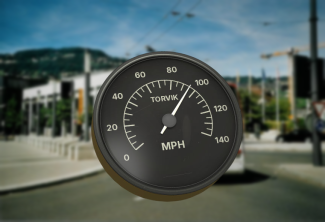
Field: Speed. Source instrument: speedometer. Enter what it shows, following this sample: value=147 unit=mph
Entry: value=95 unit=mph
